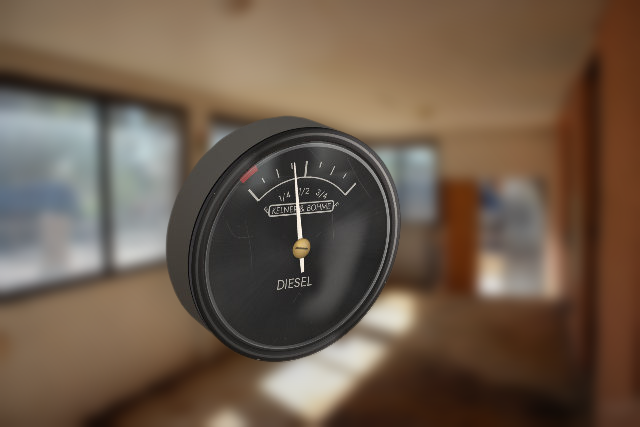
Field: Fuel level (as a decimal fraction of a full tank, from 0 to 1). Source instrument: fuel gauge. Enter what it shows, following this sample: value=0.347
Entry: value=0.375
